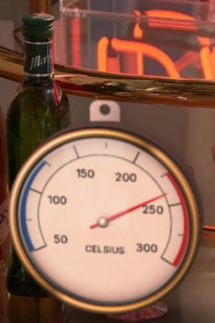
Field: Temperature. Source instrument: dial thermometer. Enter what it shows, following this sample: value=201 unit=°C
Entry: value=237.5 unit=°C
